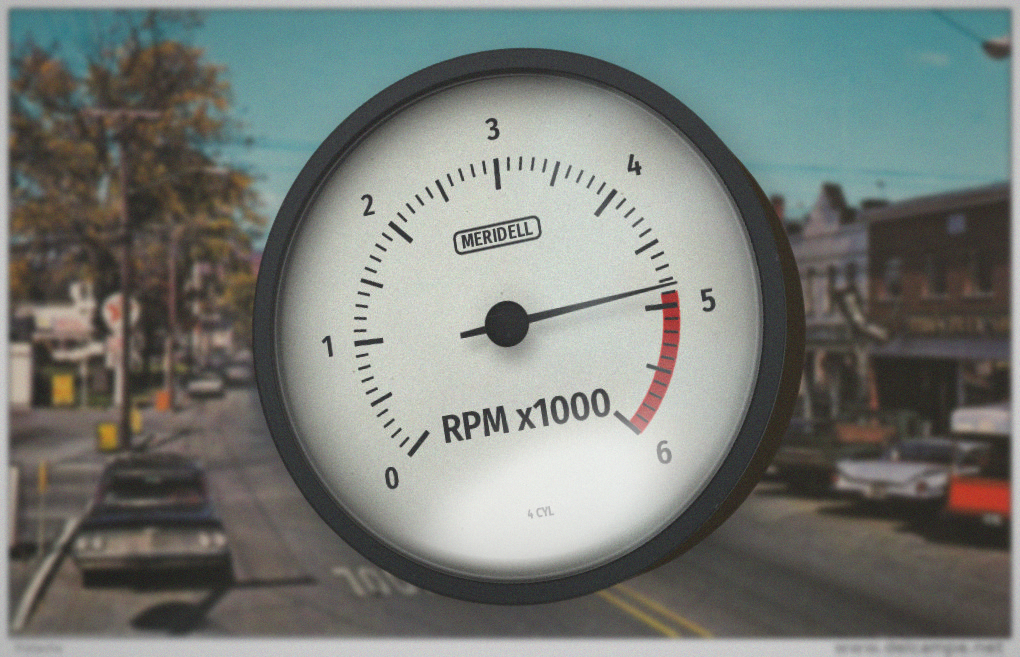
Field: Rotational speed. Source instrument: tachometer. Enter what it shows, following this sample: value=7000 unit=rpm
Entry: value=4850 unit=rpm
